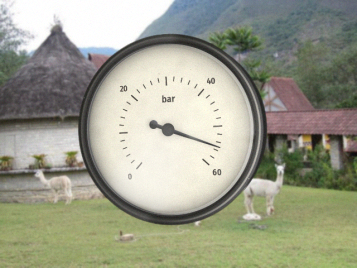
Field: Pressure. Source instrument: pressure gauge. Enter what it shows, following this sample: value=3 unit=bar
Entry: value=55 unit=bar
